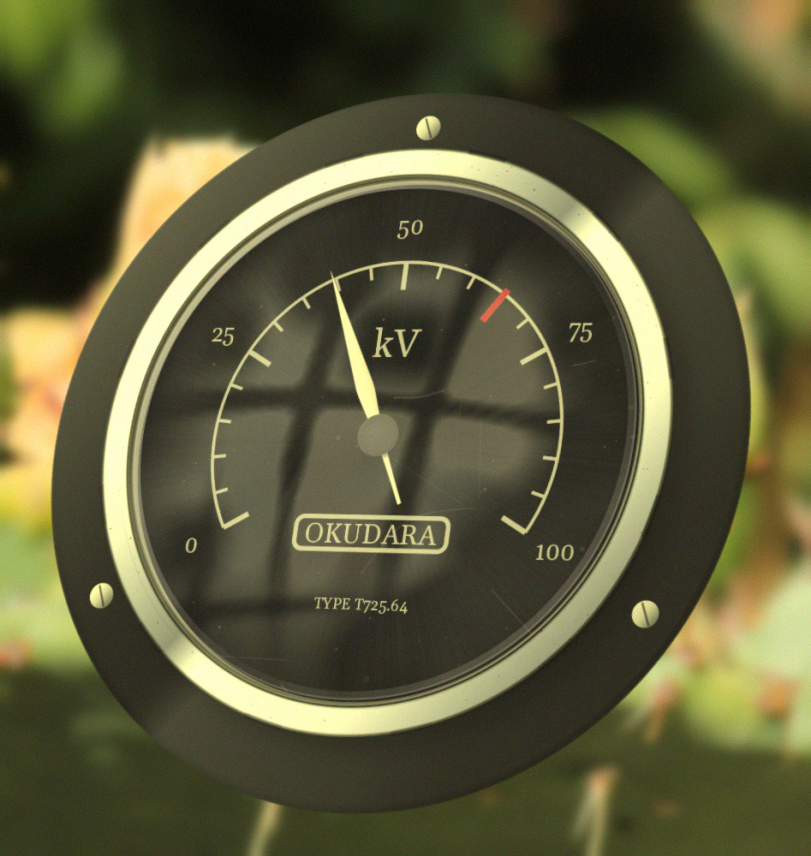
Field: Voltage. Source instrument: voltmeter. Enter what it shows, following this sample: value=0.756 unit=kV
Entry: value=40 unit=kV
